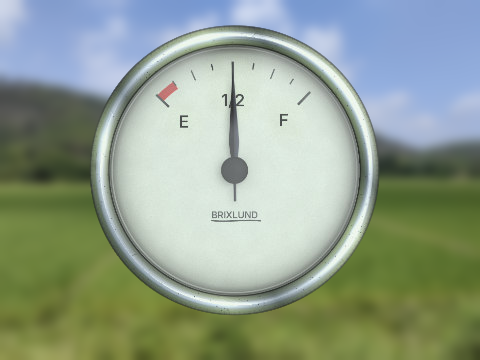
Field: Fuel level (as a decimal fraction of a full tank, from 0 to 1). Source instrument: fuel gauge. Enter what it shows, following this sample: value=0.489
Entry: value=0.5
